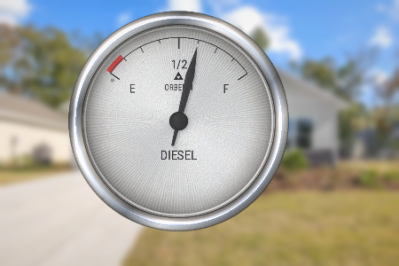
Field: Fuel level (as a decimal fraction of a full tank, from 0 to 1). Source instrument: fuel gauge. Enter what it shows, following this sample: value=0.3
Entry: value=0.625
